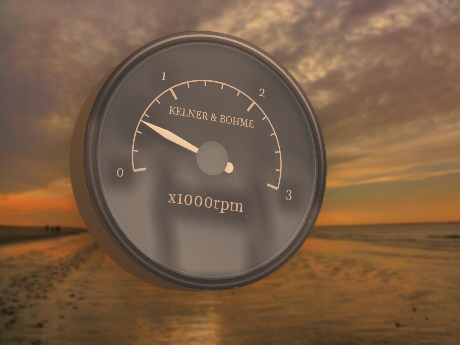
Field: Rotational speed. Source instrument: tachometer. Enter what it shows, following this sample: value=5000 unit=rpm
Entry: value=500 unit=rpm
